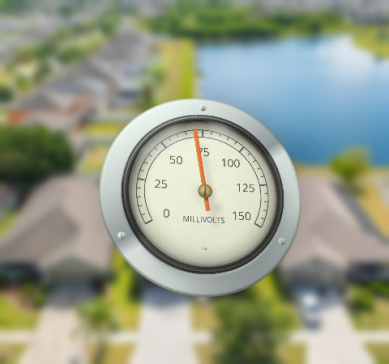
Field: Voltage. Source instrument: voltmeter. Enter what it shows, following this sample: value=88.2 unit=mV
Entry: value=70 unit=mV
